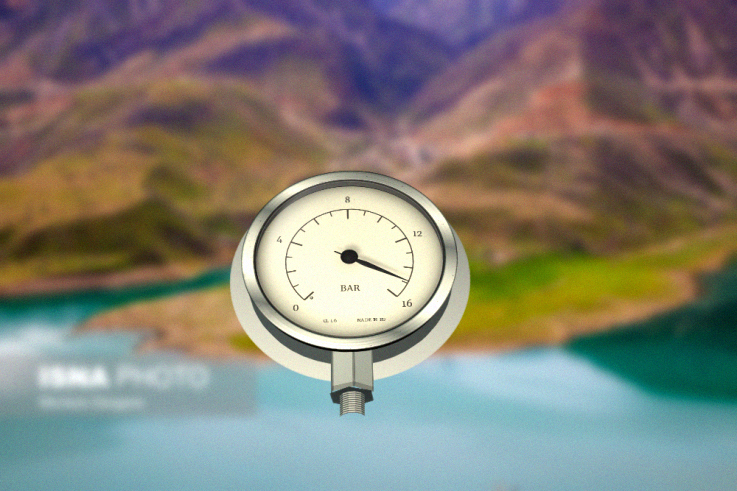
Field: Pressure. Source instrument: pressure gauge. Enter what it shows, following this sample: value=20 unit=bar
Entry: value=15 unit=bar
